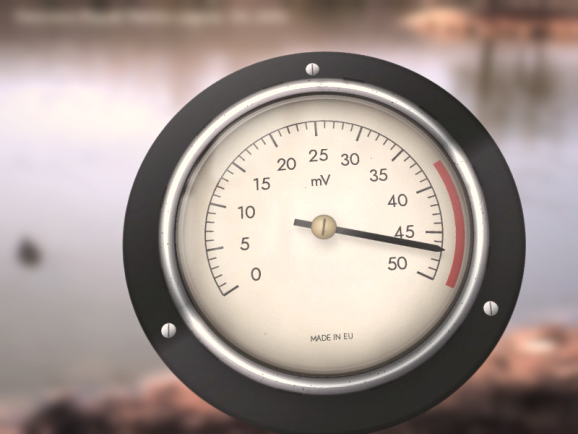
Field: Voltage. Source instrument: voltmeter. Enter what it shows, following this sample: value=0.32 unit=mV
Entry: value=47 unit=mV
